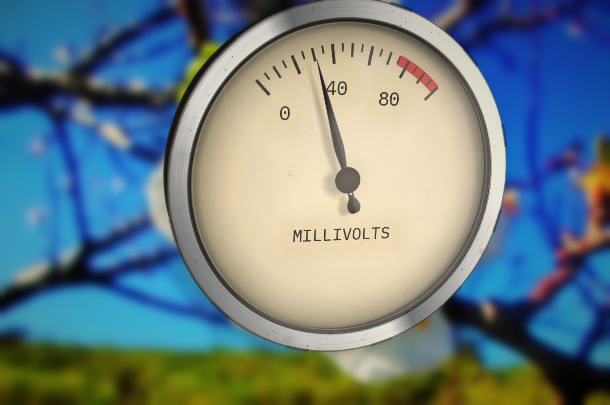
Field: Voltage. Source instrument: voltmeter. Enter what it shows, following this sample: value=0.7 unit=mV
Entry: value=30 unit=mV
